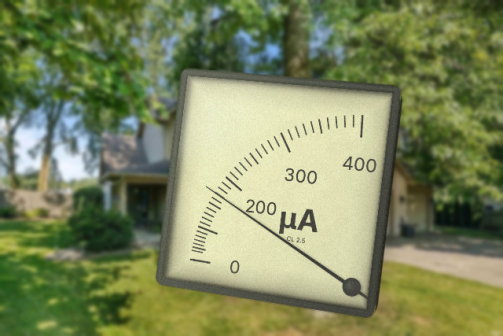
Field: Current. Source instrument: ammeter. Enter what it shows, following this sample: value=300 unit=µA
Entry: value=170 unit=µA
